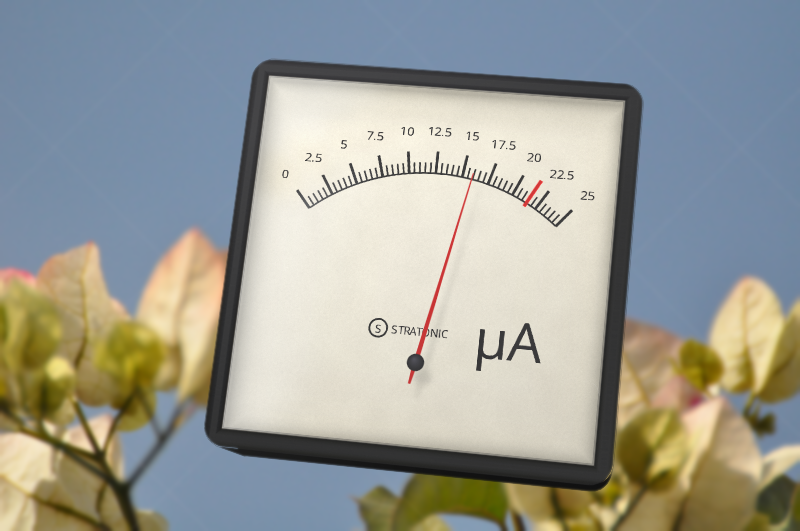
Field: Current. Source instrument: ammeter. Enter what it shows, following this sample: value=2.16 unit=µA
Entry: value=16 unit=µA
